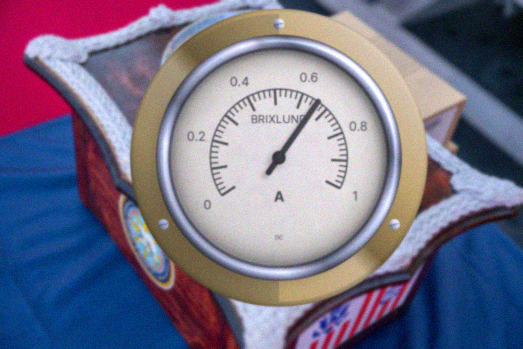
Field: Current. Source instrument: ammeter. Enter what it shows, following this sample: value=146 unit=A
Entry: value=0.66 unit=A
